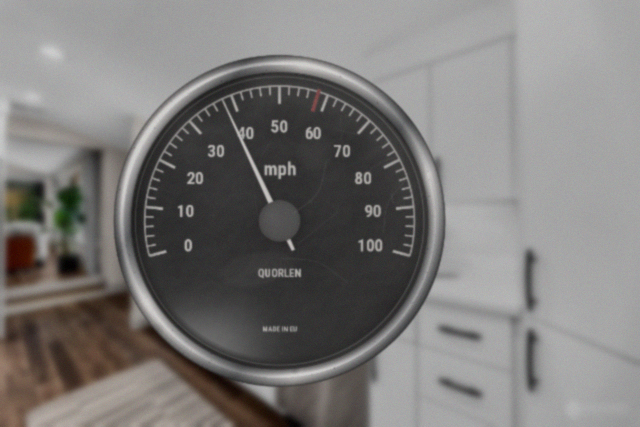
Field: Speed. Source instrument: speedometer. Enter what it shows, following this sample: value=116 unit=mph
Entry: value=38 unit=mph
